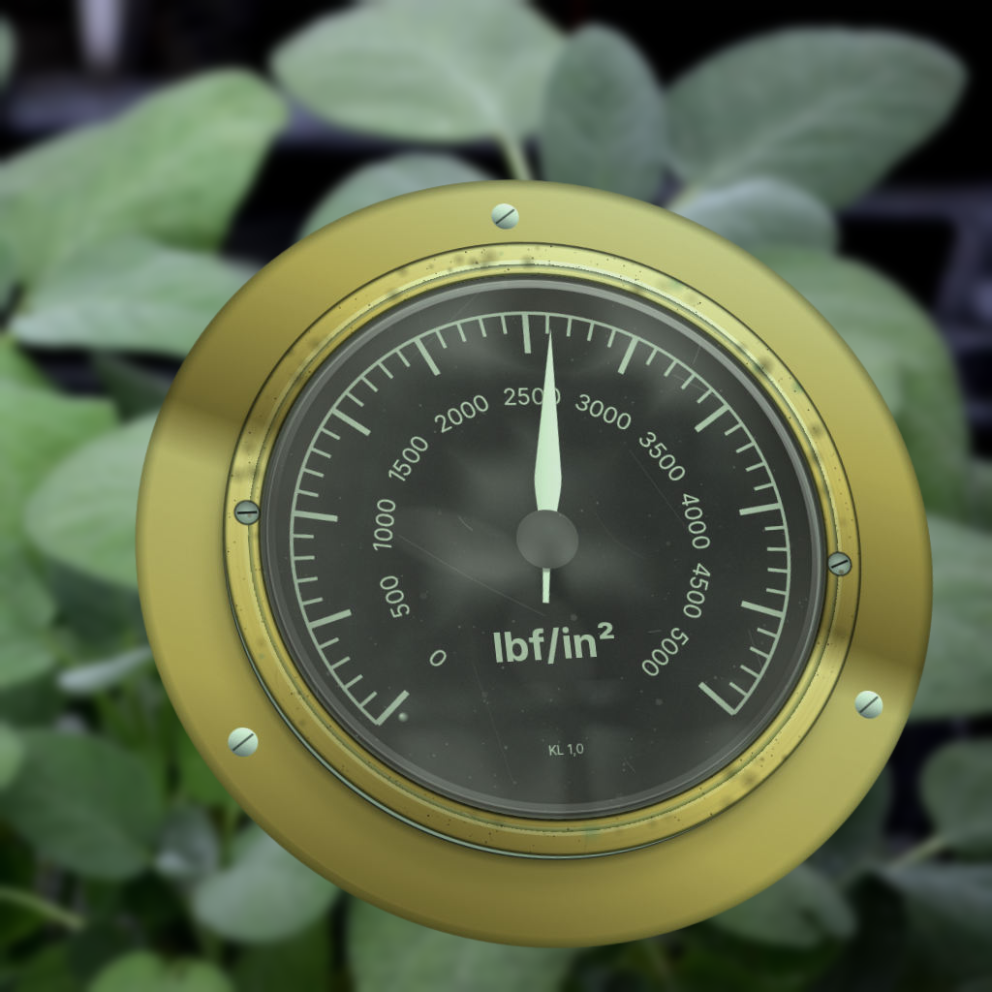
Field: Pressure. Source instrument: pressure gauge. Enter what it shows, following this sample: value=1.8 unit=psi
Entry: value=2600 unit=psi
